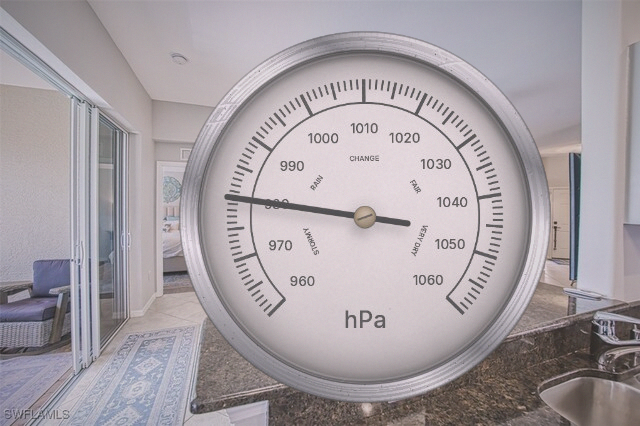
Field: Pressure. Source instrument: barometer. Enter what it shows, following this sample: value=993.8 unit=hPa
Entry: value=980 unit=hPa
